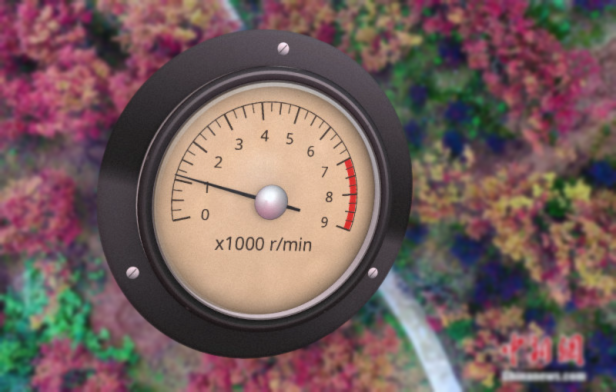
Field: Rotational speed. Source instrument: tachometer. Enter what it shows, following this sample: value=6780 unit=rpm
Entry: value=1125 unit=rpm
